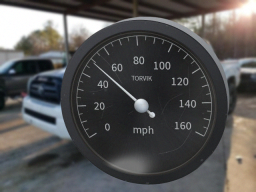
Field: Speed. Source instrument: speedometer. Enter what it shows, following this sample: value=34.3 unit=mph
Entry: value=50 unit=mph
